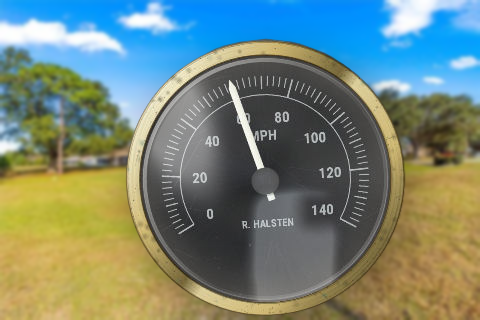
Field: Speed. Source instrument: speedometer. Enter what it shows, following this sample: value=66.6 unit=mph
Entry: value=60 unit=mph
